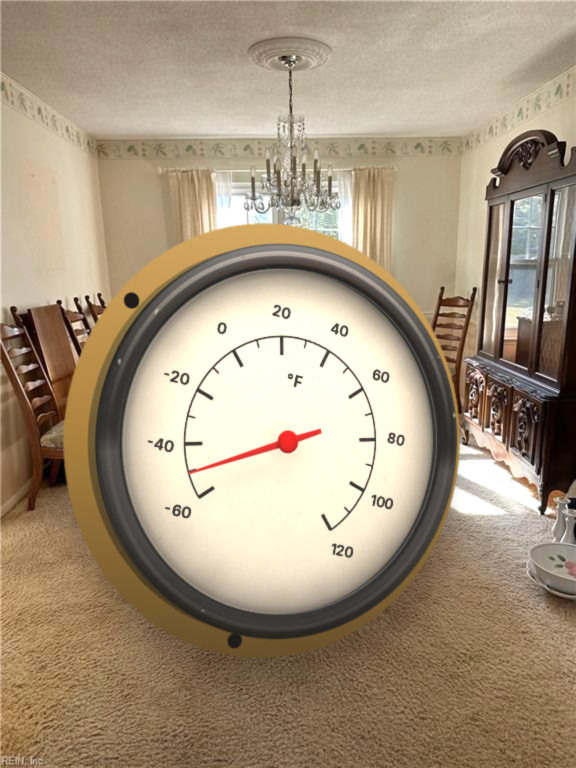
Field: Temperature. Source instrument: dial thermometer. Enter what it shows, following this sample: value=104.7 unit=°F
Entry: value=-50 unit=°F
